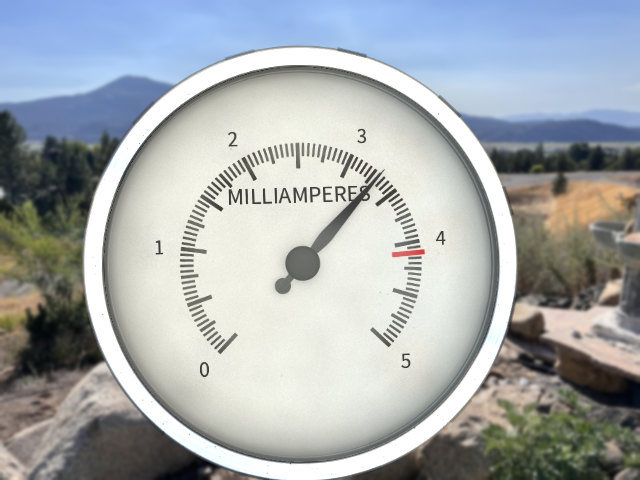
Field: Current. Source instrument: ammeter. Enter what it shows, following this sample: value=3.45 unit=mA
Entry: value=3.3 unit=mA
